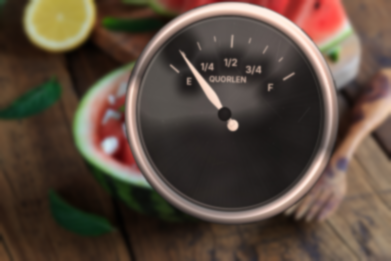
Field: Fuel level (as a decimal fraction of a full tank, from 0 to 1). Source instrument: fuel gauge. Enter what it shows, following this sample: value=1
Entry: value=0.125
